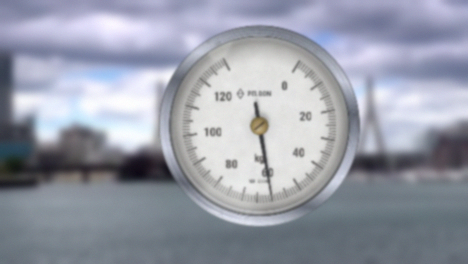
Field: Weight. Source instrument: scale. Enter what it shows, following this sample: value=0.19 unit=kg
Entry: value=60 unit=kg
